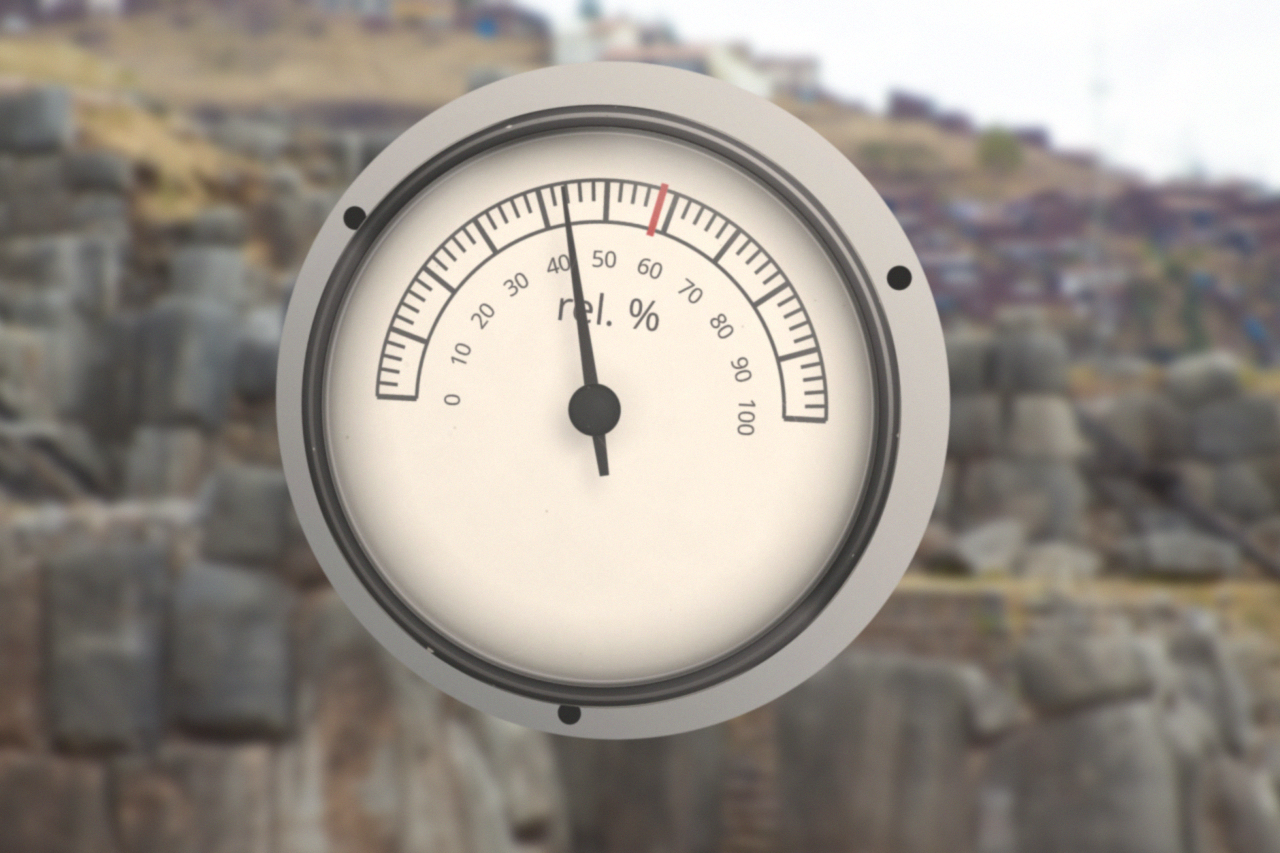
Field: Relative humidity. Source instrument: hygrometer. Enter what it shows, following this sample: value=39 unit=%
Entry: value=44 unit=%
